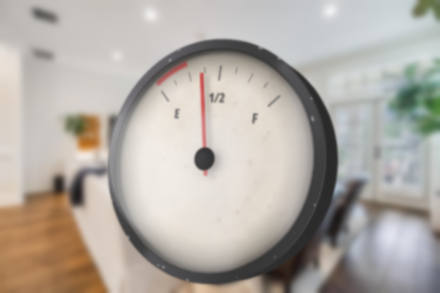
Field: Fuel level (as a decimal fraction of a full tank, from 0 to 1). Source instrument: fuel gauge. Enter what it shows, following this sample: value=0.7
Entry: value=0.375
